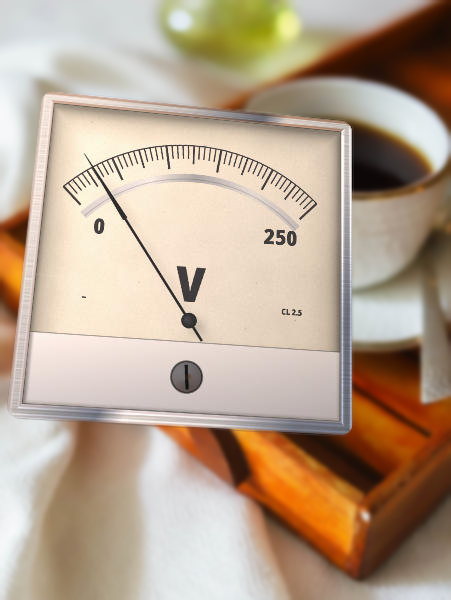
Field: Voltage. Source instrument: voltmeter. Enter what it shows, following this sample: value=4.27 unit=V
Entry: value=30 unit=V
